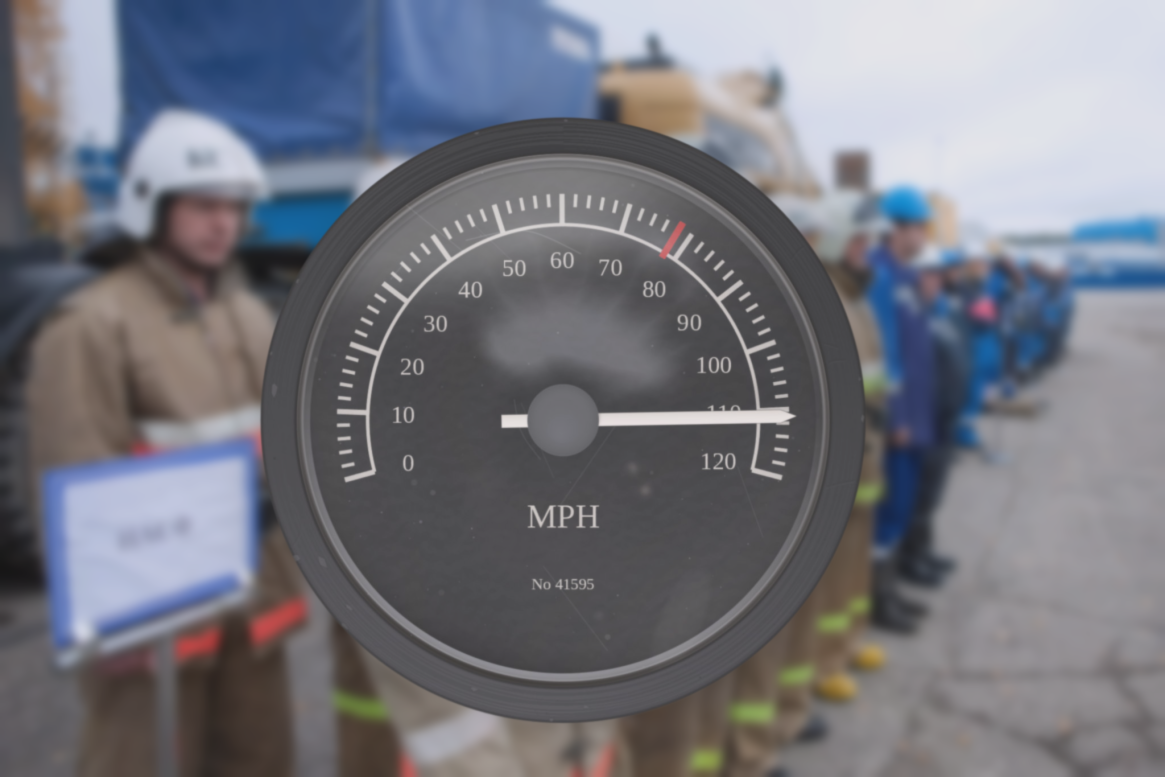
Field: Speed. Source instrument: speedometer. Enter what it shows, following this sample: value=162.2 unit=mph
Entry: value=111 unit=mph
